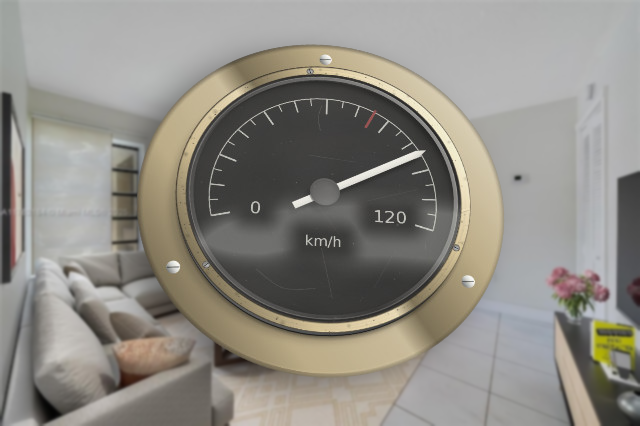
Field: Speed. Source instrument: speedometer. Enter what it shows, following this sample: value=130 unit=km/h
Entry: value=95 unit=km/h
